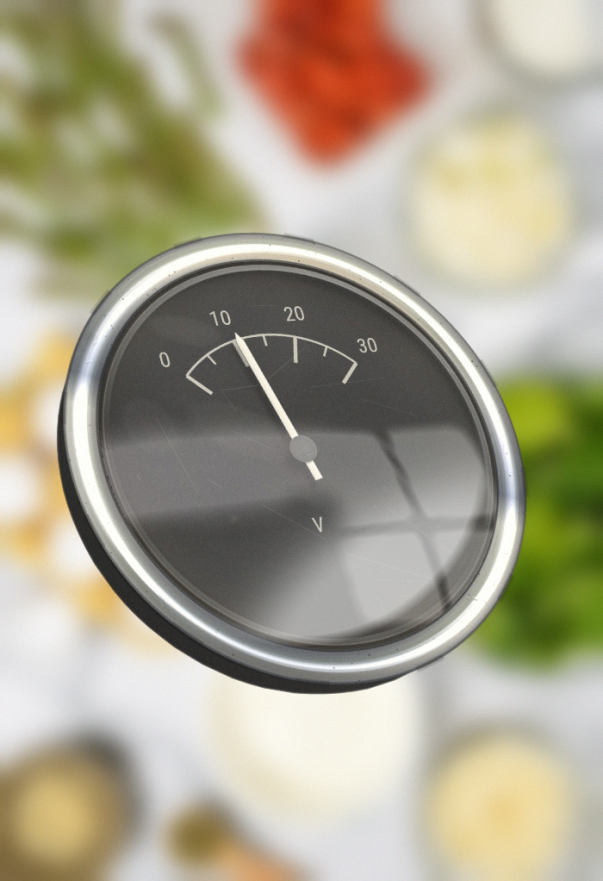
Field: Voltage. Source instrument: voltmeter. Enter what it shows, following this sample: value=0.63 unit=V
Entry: value=10 unit=V
